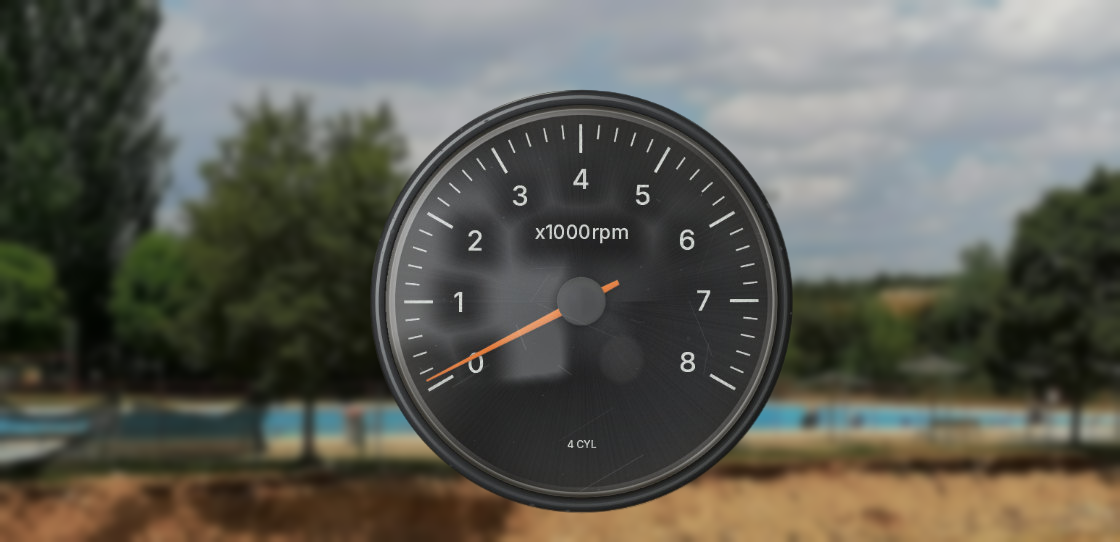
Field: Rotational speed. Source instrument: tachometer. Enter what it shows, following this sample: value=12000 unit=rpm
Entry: value=100 unit=rpm
